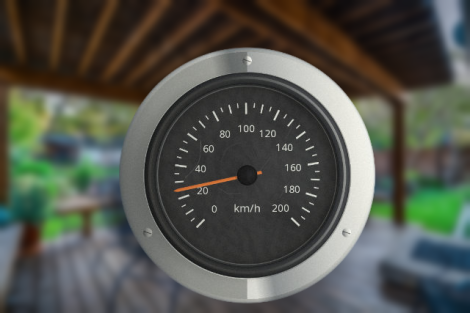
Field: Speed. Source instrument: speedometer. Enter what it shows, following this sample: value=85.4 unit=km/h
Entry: value=25 unit=km/h
